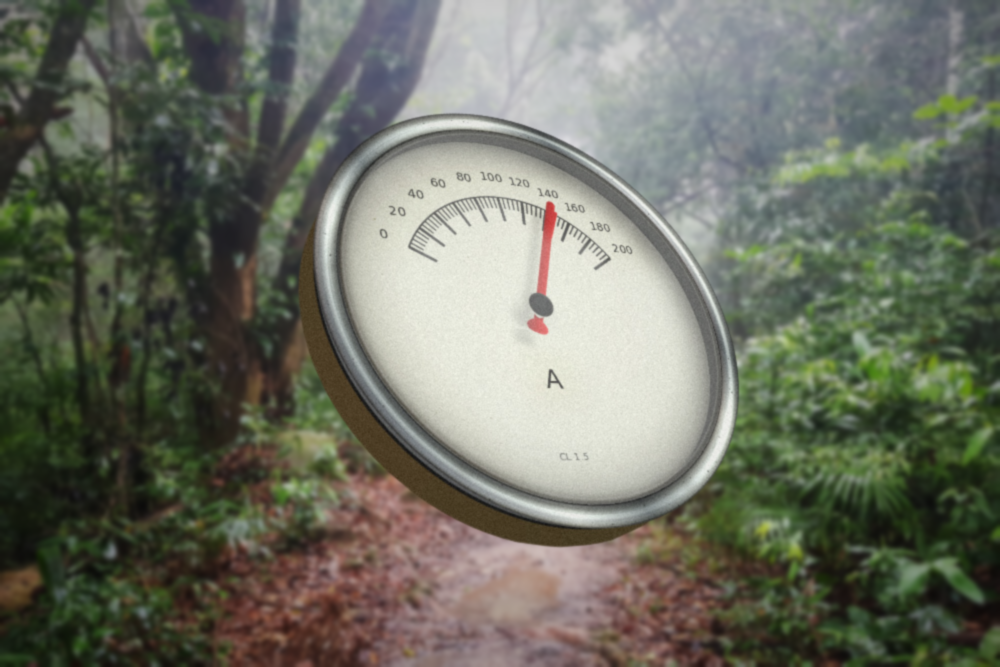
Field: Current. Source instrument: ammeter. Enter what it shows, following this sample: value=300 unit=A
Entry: value=140 unit=A
